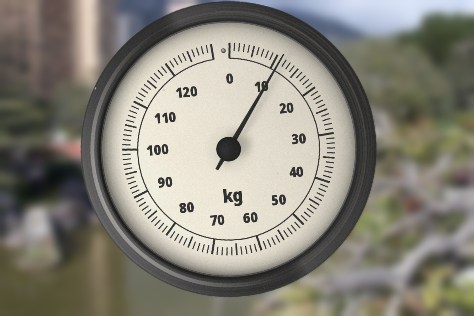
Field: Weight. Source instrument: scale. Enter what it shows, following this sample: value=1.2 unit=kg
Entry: value=11 unit=kg
